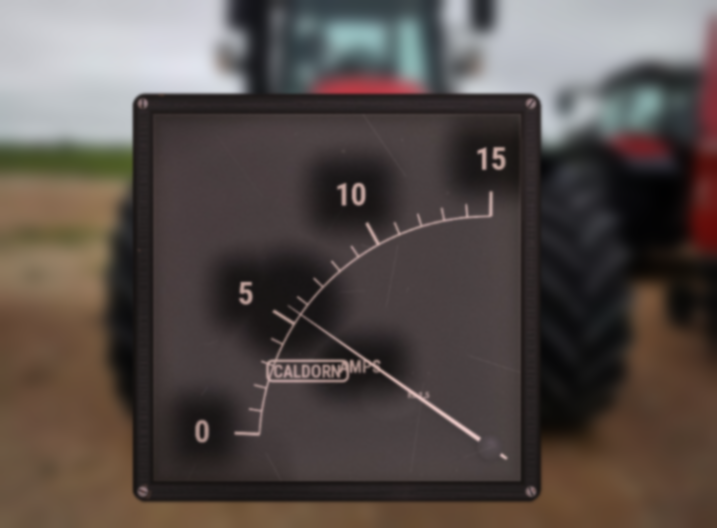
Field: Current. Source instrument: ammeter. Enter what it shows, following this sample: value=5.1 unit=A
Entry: value=5.5 unit=A
